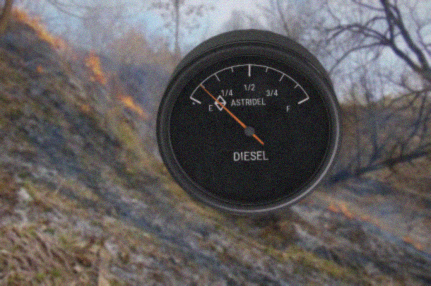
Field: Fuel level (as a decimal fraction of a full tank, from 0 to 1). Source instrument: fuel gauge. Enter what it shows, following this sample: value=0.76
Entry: value=0.125
